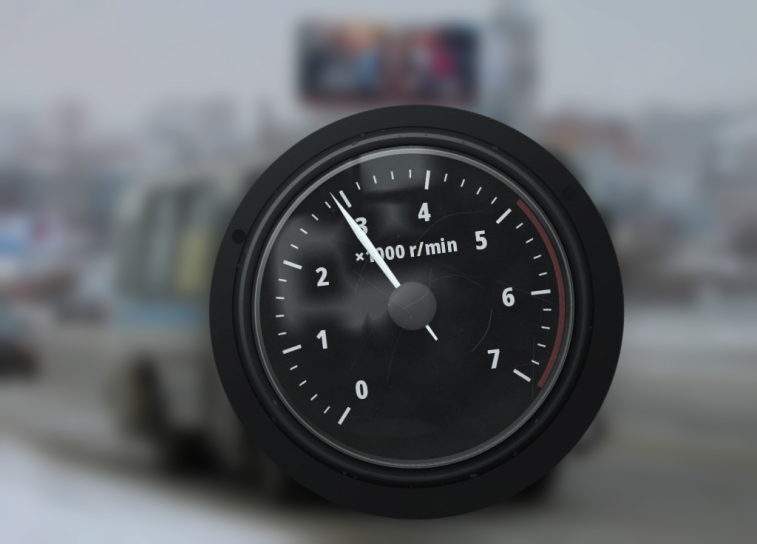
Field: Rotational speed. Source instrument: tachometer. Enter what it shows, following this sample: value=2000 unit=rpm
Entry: value=2900 unit=rpm
